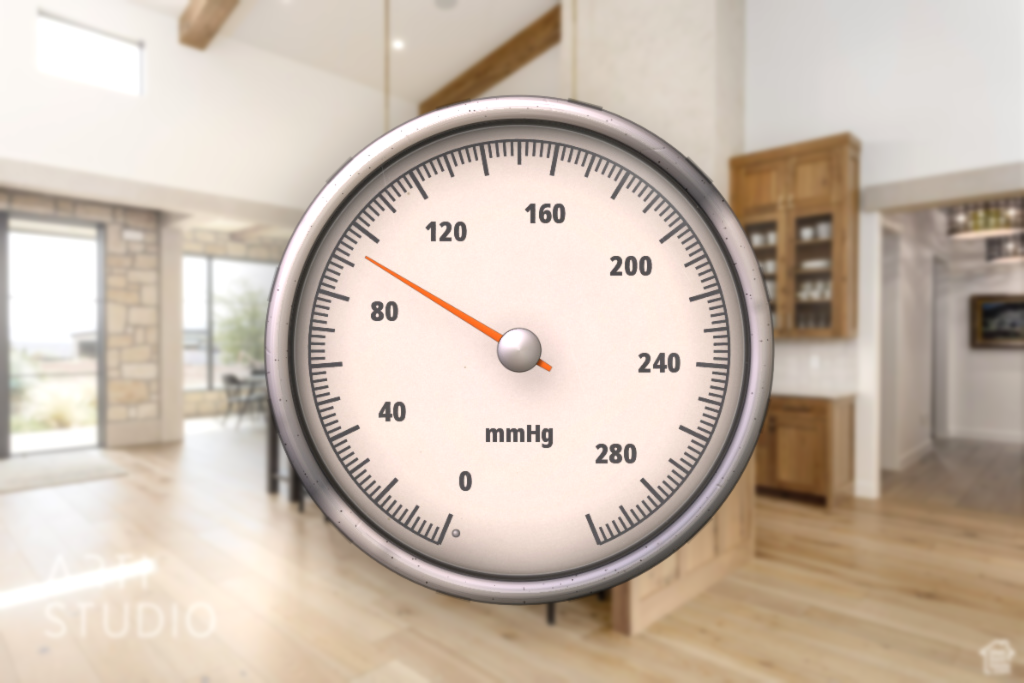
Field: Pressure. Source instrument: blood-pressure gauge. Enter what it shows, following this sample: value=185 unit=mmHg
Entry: value=94 unit=mmHg
